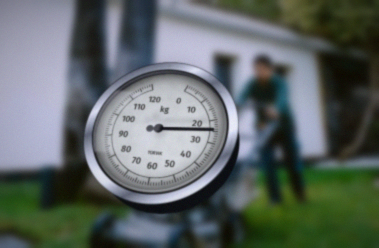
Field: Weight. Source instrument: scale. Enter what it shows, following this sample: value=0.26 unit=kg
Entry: value=25 unit=kg
